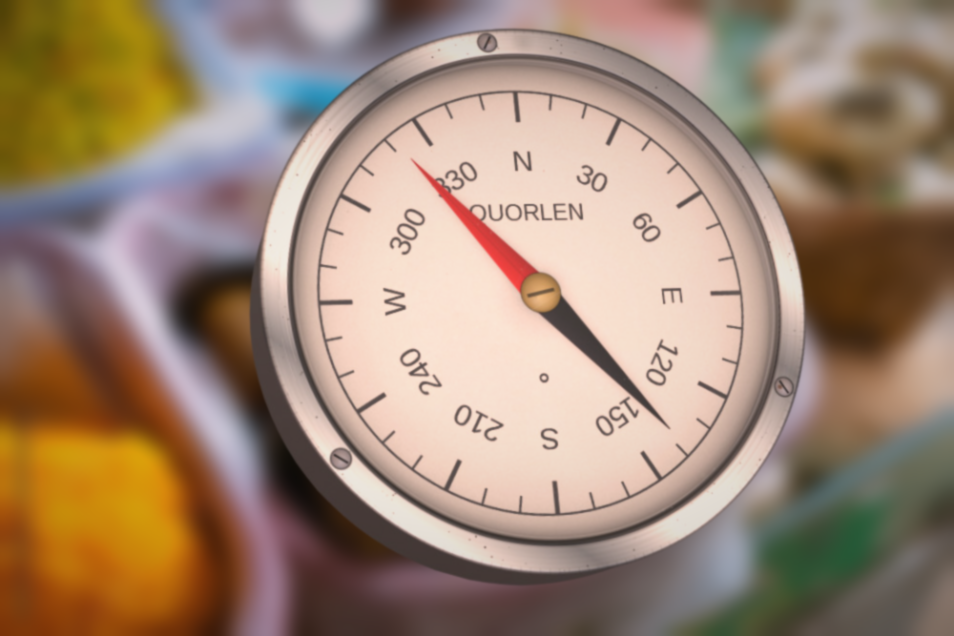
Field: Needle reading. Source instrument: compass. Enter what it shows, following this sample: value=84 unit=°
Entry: value=320 unit=°
